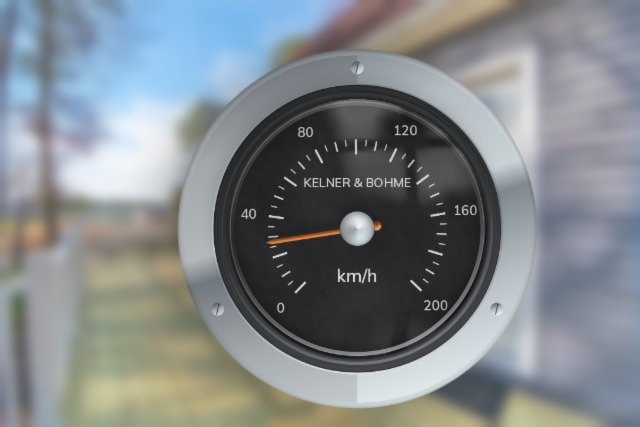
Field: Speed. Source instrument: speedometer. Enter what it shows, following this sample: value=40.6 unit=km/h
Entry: value=27.5 unit=km/h
